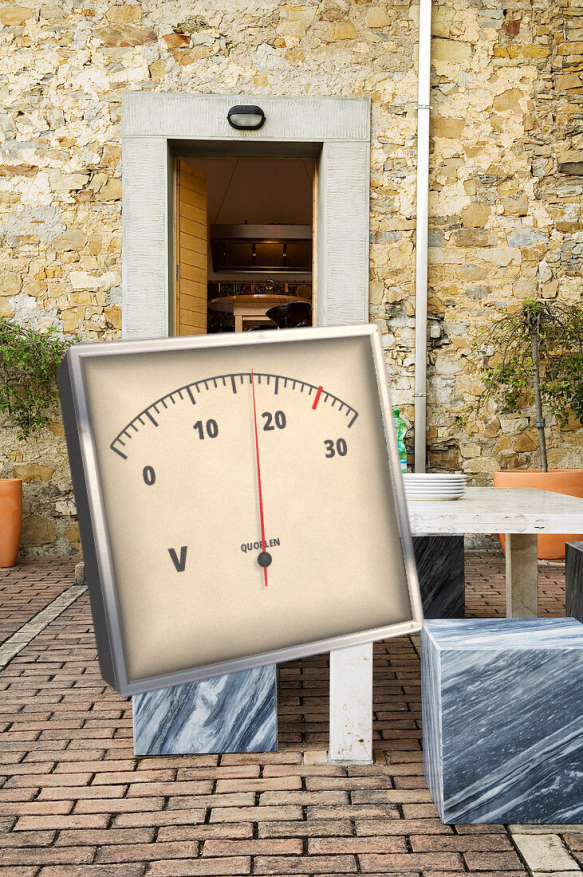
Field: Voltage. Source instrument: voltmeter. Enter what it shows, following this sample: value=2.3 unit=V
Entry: value=17 unit=V
